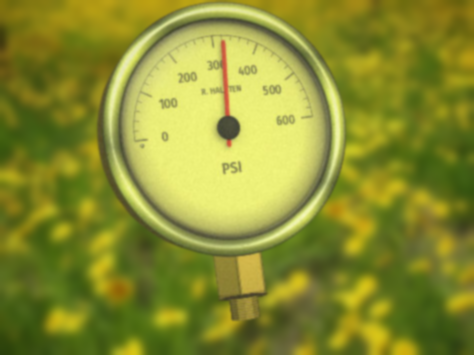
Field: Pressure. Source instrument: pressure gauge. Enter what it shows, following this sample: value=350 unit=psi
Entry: value=320 unit=psi
